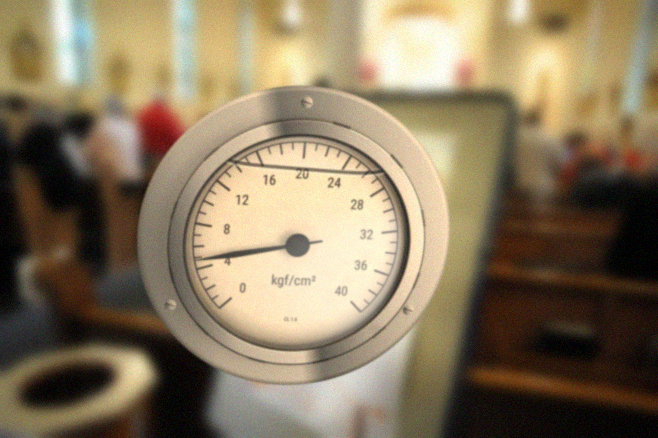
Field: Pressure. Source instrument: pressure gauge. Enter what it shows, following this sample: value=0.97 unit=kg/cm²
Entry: value=5 unit=kg/cm²
